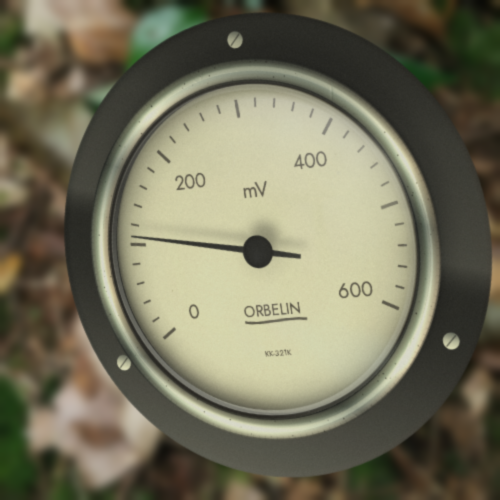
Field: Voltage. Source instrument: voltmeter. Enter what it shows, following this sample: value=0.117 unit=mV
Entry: value=110 unit=mV
